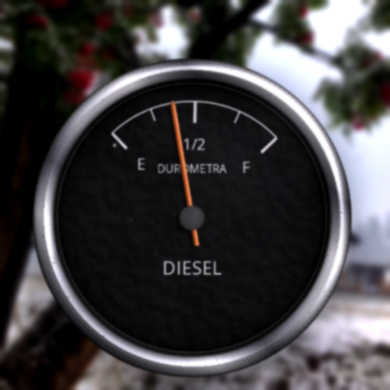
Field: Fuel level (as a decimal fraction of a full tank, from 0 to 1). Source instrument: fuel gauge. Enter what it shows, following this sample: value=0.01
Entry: value=0.375
